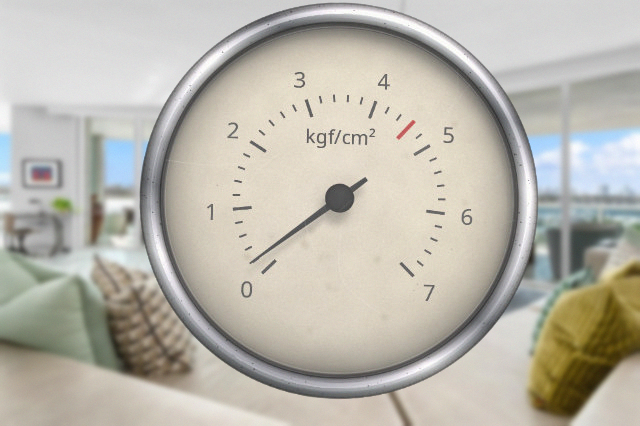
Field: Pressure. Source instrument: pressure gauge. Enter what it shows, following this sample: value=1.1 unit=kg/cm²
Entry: value=0.2 unit=kg/cm²
